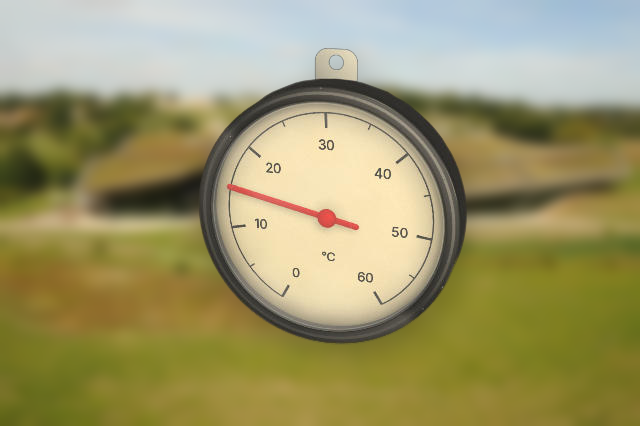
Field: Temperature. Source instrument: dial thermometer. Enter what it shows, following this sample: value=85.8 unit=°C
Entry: value=15 unit=°C
